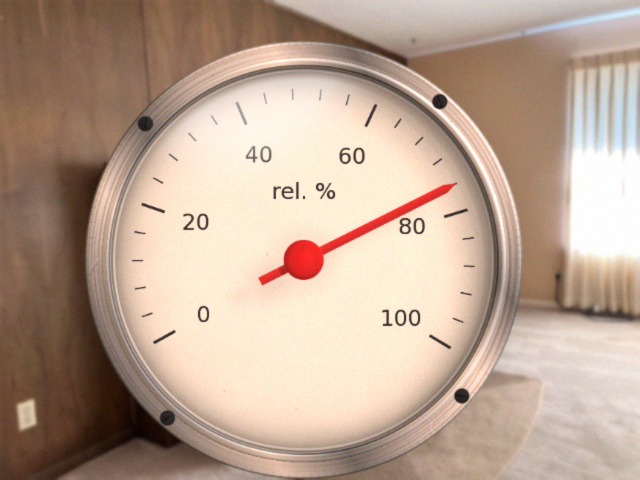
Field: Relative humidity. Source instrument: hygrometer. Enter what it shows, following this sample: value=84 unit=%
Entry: value=76 unit=%
